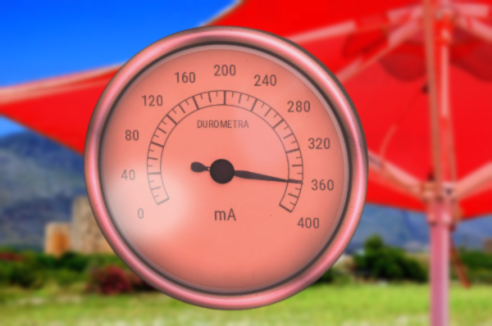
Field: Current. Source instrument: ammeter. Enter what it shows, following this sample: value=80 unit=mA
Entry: value=360 unit=mA
